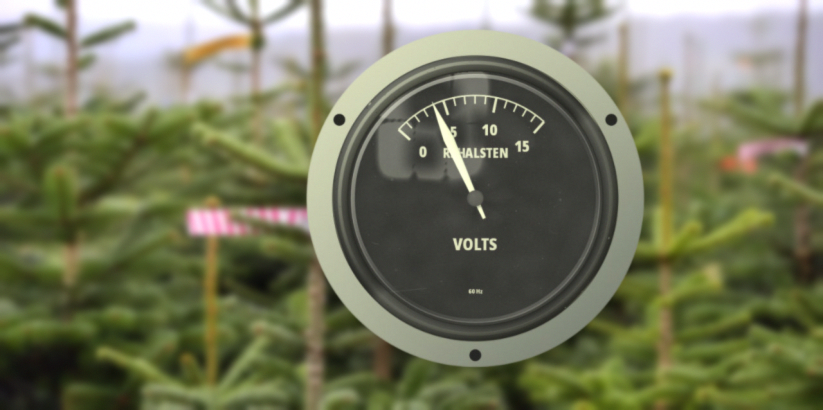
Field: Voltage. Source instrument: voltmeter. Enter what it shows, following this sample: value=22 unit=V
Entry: value=4 unit=V
